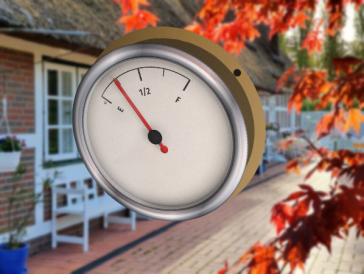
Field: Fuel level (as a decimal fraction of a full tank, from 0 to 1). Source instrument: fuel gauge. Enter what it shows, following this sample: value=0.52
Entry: value=0.25
